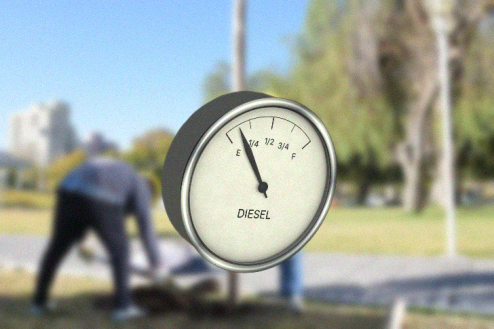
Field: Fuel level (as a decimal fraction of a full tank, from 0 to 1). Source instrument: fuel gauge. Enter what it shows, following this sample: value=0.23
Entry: value=0.125
